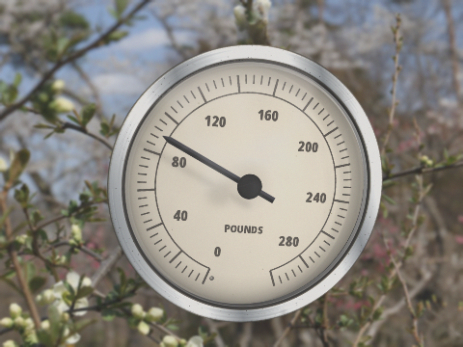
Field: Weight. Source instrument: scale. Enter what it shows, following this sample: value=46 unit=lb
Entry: value=90 unit=lb
